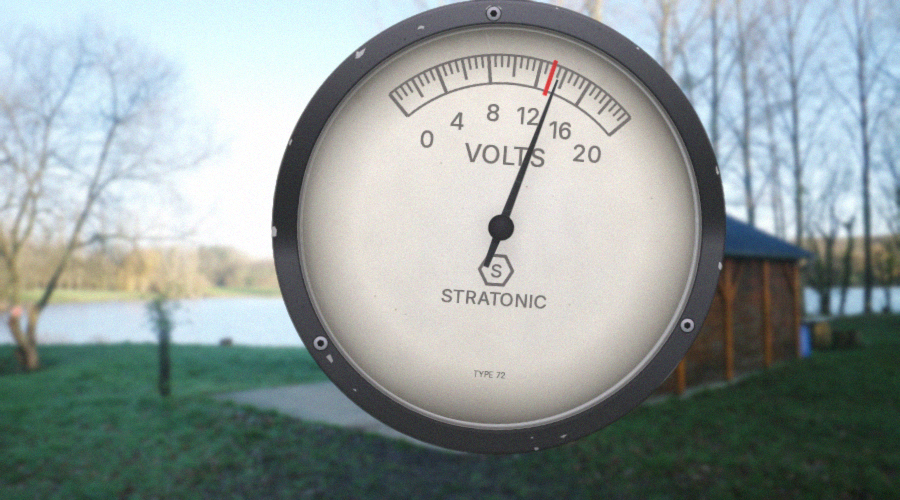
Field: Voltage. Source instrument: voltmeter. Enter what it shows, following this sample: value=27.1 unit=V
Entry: value=13.5 unit=V
